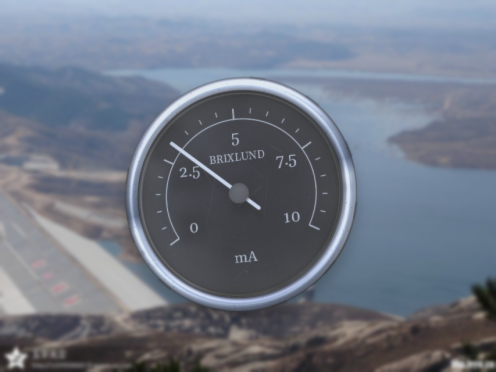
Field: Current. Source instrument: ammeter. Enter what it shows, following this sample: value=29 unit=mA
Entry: value=3 unit=mA
